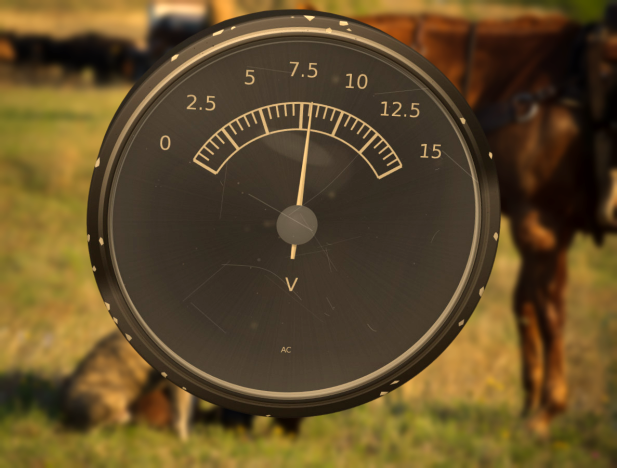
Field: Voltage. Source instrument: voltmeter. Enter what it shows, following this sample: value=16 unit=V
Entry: value=8 unit=V
